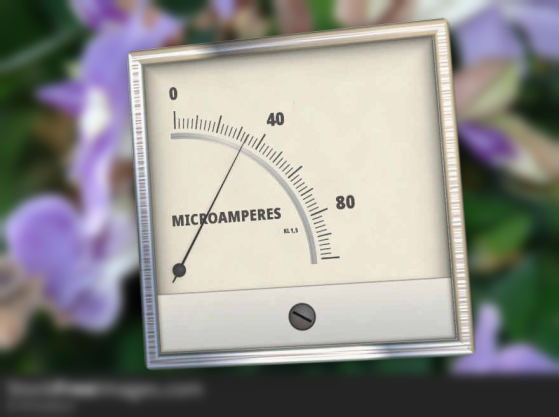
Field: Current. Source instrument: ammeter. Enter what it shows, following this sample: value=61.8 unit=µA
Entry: value=34 unit=µA
